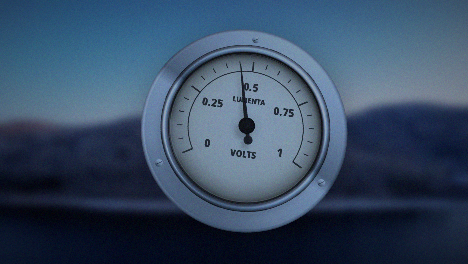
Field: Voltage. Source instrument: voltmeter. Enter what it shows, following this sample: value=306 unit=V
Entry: value=0.45 unit=V
